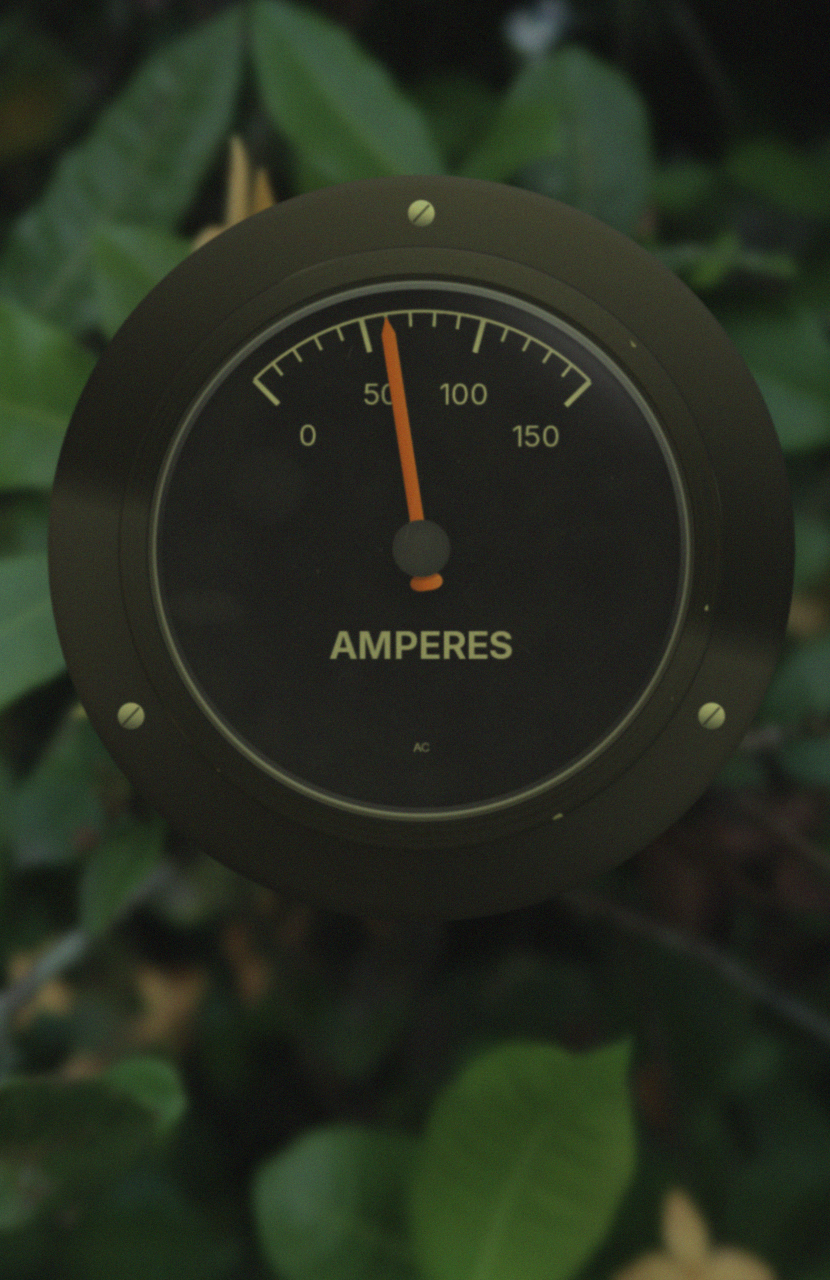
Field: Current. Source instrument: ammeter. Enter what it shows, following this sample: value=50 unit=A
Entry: value=60 unit=A
